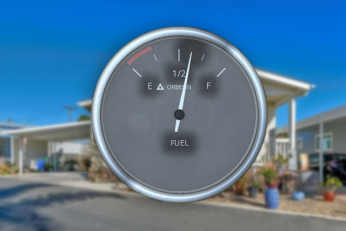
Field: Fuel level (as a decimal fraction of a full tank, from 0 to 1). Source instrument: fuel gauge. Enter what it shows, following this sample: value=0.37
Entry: value=0.625
